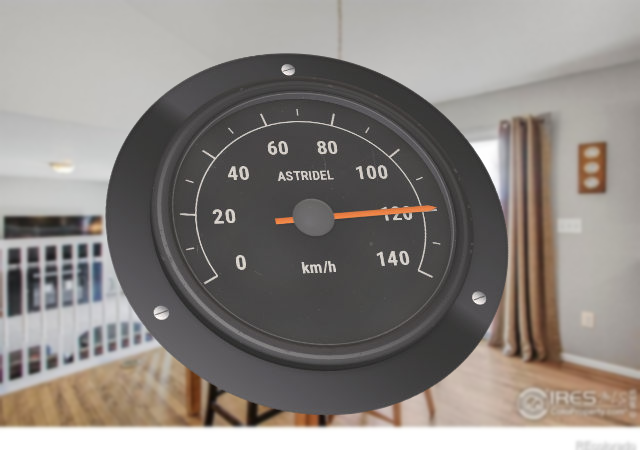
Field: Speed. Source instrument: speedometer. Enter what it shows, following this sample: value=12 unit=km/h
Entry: value=120 unit=km/h
